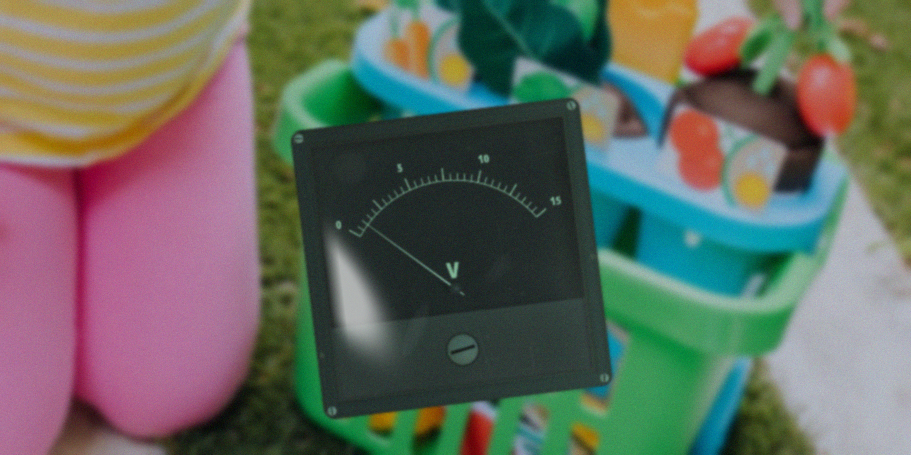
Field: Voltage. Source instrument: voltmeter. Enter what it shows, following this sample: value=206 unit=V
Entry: value=1 unit=V
